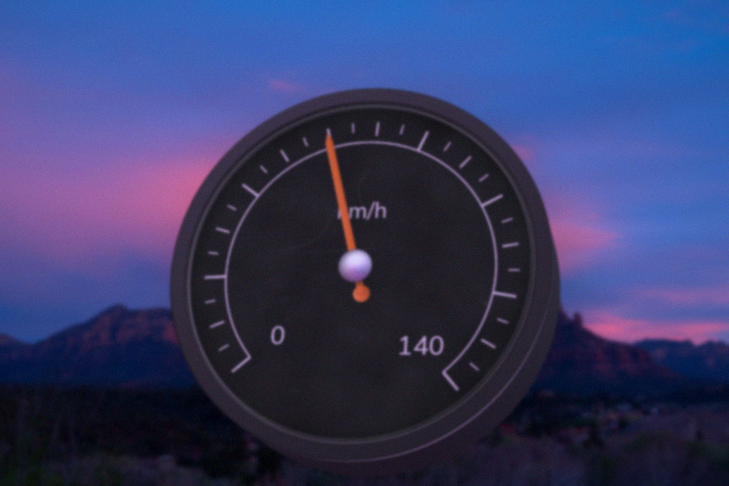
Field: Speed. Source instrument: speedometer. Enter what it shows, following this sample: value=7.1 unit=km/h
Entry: value=60 unit=km/h
